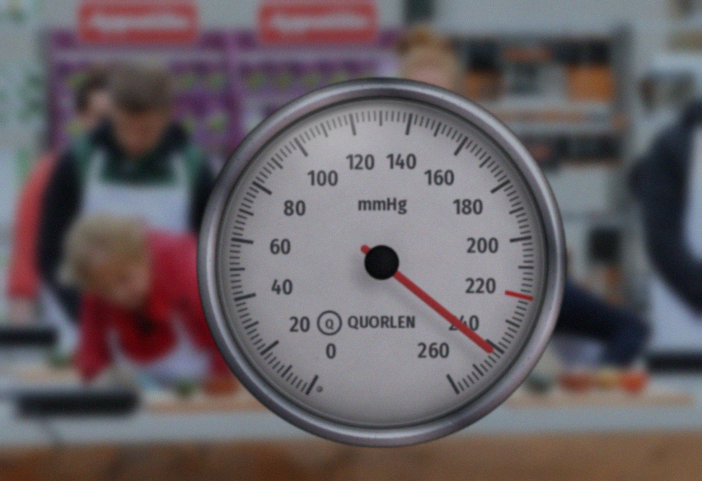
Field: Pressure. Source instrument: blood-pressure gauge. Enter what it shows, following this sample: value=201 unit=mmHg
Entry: value=242 unit=mmHg
